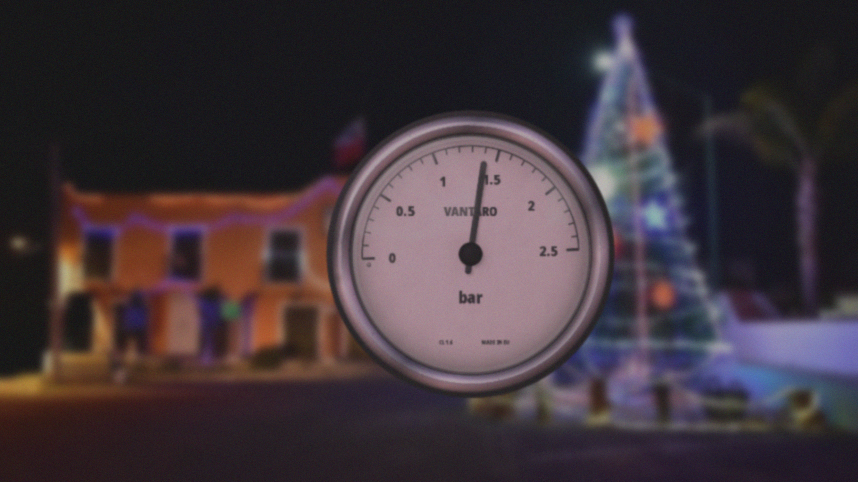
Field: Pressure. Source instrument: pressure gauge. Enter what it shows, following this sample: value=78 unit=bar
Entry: value=1.4 unit=bar
